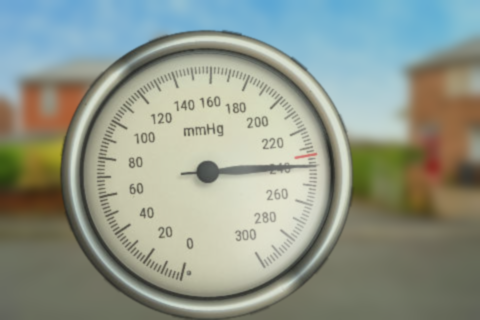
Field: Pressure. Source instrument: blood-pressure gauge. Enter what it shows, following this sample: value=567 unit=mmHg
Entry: value=240 unit=mmHg
